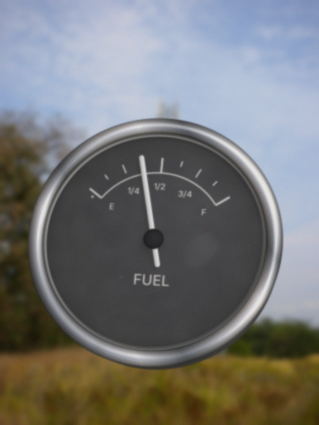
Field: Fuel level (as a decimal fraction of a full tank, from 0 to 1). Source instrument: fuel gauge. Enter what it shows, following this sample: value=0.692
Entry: value=0.375
